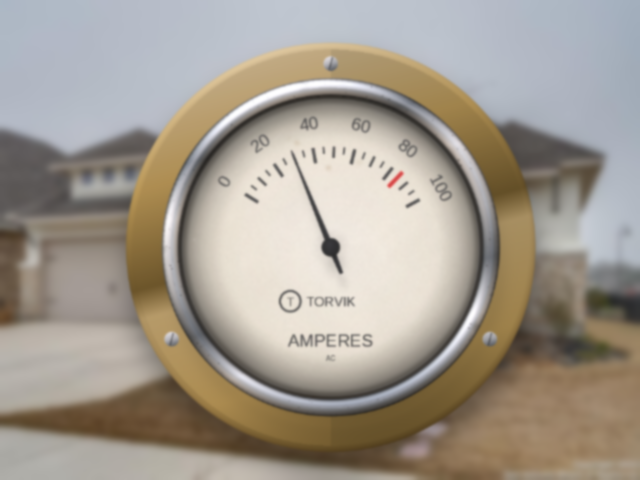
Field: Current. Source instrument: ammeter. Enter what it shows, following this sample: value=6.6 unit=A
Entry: value=30 unit=A
